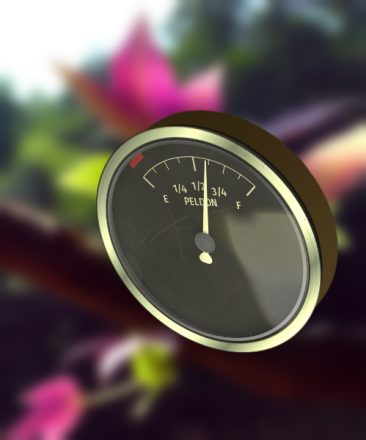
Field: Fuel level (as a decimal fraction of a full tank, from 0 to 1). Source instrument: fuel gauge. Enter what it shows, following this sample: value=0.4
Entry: value=0.625
